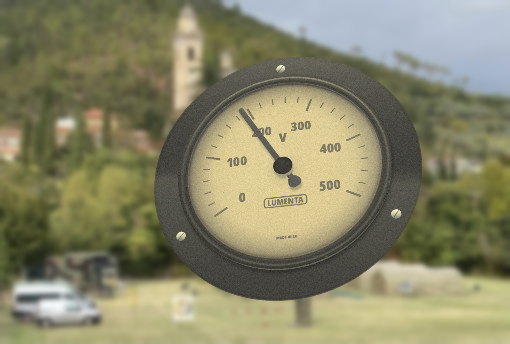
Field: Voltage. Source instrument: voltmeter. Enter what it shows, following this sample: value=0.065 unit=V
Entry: value=190 unit=V
